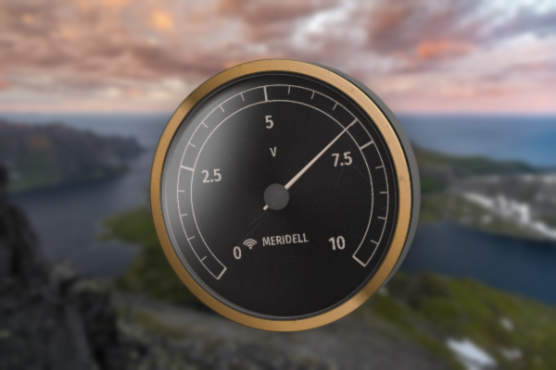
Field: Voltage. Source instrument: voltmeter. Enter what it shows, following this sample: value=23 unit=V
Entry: value=7 unit=V
